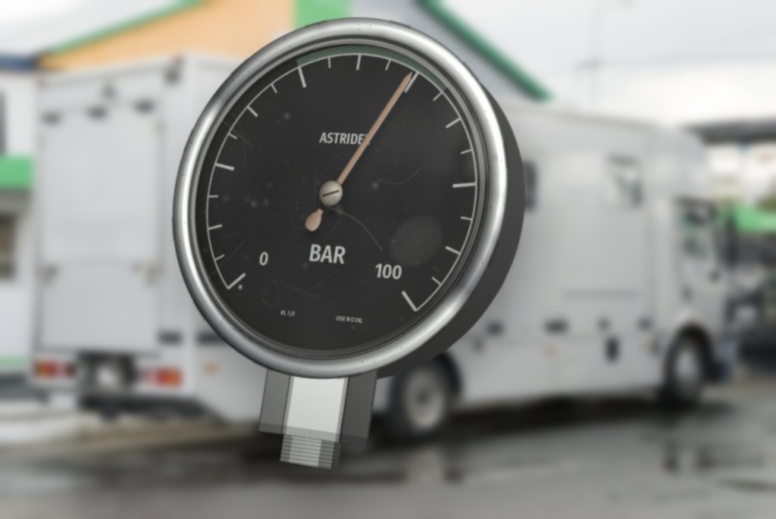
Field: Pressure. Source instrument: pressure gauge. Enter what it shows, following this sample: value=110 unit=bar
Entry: value=60 unit=bar
